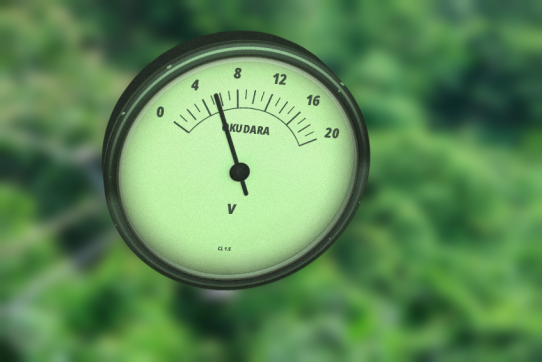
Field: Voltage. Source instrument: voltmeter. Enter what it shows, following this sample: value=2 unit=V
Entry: value=5.5 unit=V
